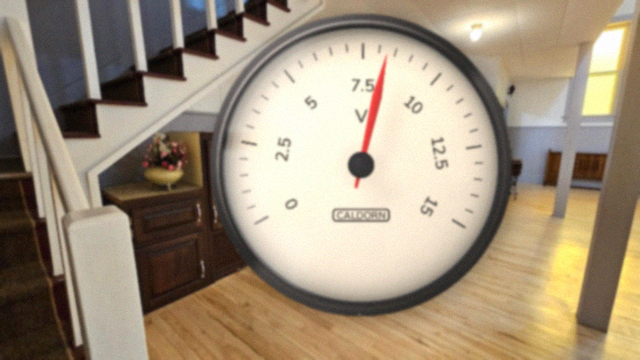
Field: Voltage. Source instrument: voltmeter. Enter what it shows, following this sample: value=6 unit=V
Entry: value=8.25 unit=V
